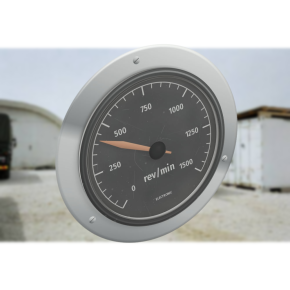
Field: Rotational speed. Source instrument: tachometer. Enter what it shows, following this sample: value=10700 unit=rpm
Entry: value=425 unit=rpm
